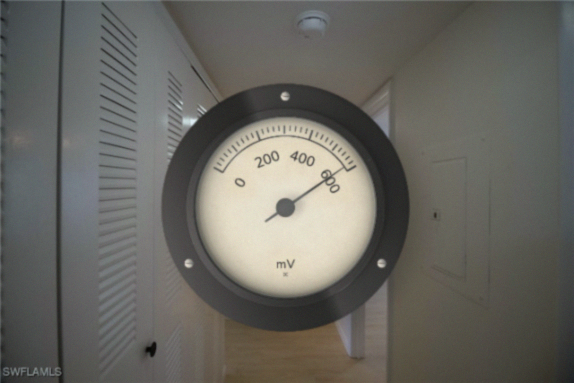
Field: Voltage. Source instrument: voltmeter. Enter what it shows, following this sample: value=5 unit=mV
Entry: value=580 unit=mV
